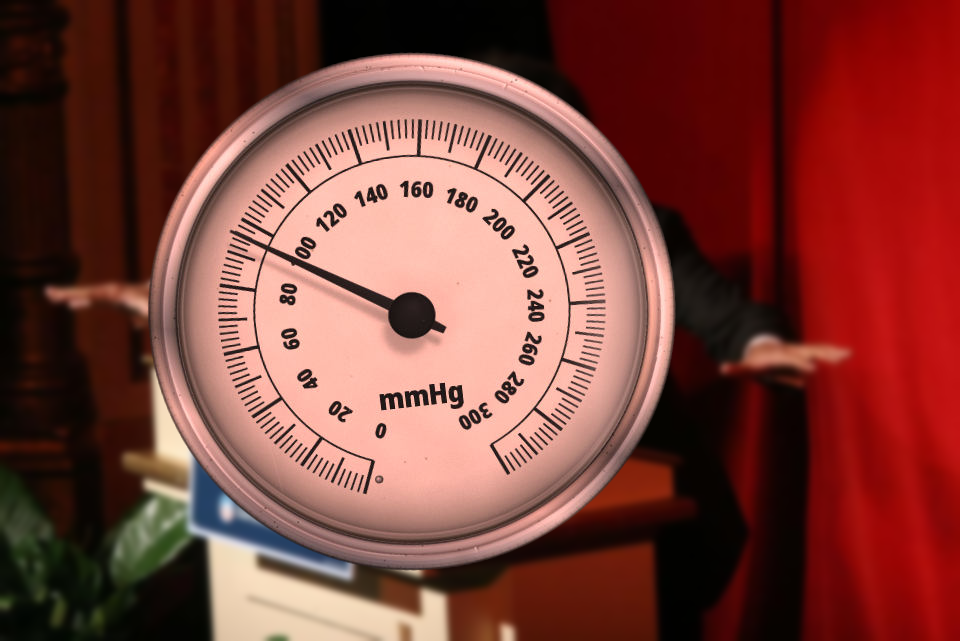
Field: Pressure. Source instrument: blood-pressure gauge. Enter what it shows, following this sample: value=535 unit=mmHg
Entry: value=96 unit=mmHg
